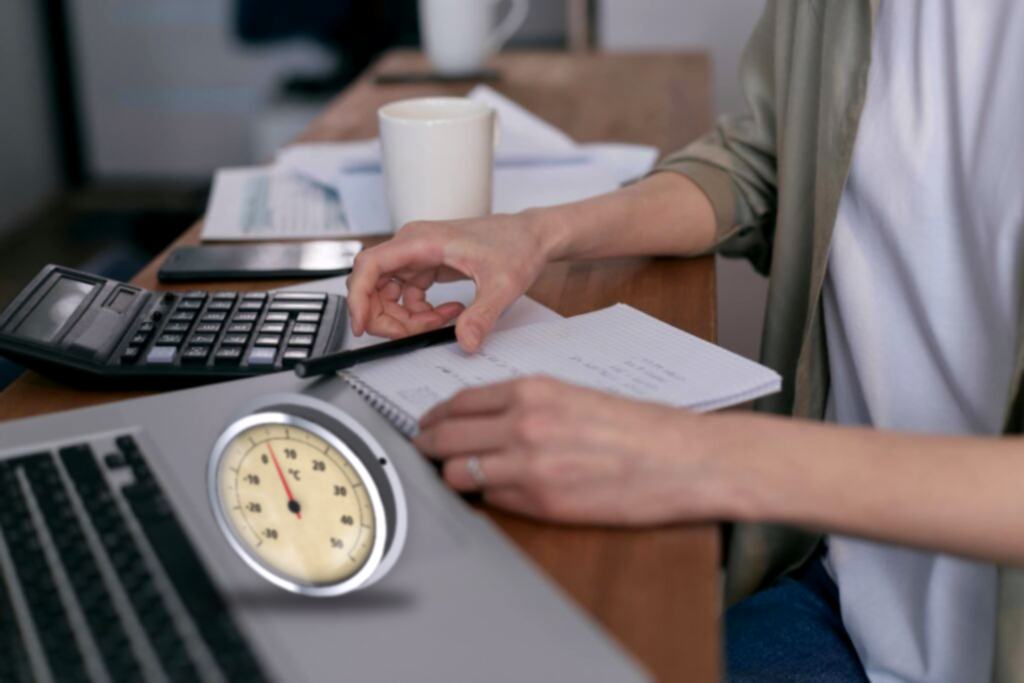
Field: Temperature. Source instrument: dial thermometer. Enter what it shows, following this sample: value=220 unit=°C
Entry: value=5 unit=°C
